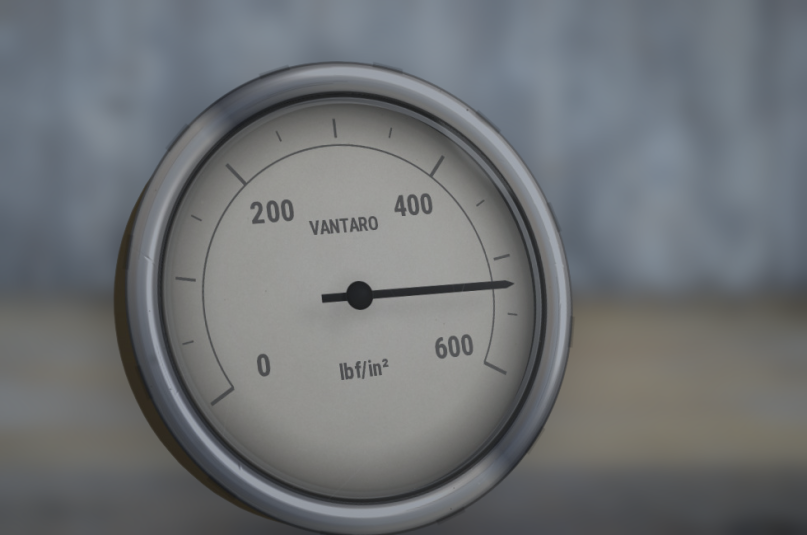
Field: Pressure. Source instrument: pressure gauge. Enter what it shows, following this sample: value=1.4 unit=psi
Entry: value=525 unit=psi
